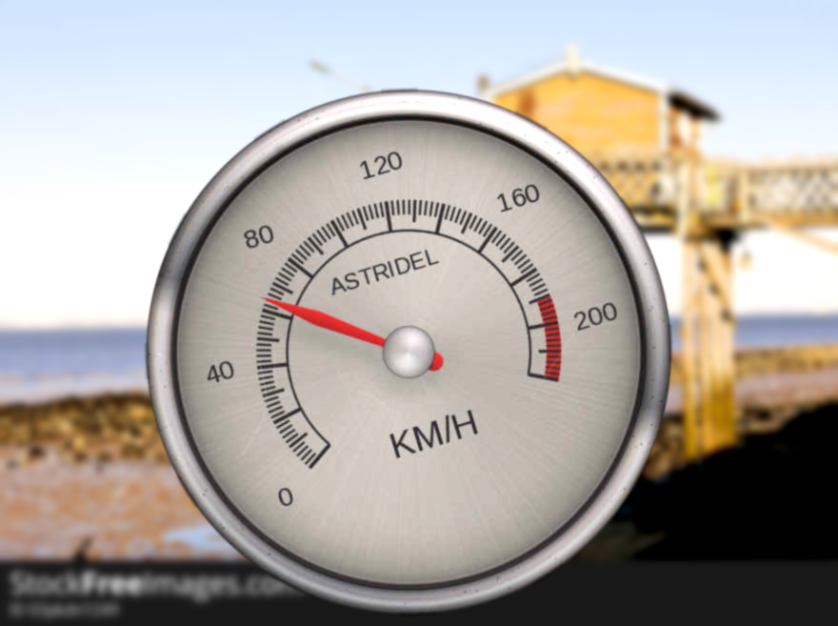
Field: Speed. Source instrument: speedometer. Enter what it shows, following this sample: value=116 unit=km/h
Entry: value=64 unit=km/h
